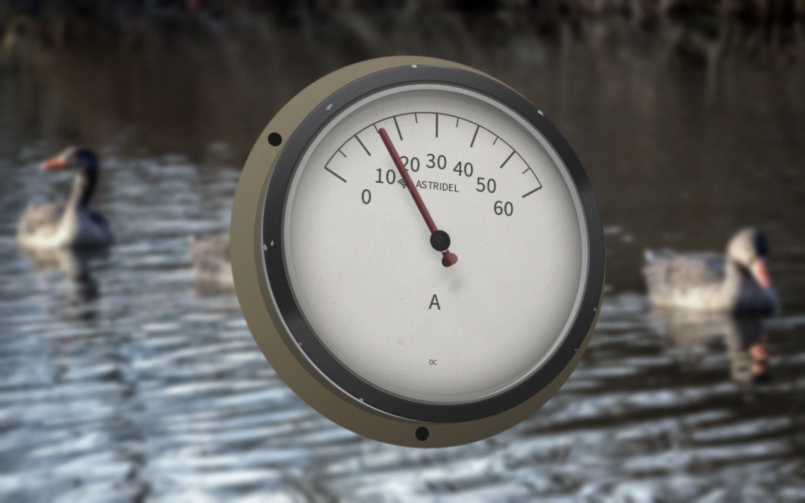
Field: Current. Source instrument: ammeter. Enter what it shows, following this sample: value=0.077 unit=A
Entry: value=15 unit=A
